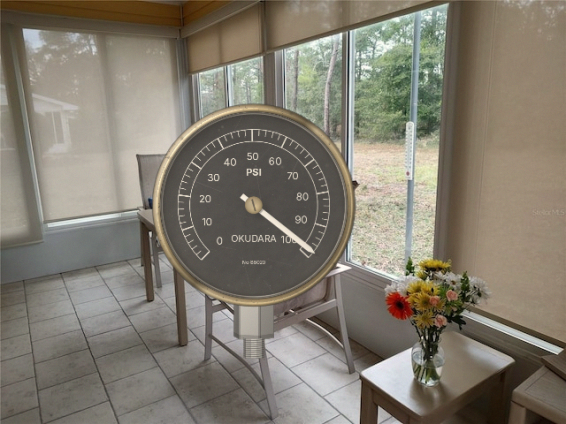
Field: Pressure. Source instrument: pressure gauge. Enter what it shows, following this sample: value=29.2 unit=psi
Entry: value=98 unit=psi
